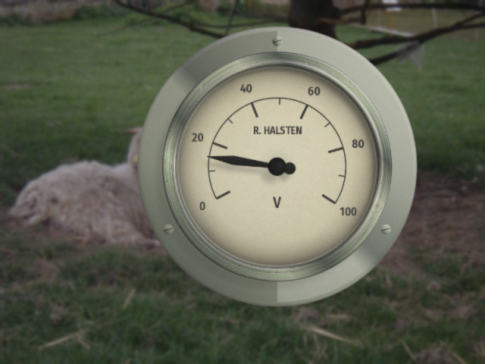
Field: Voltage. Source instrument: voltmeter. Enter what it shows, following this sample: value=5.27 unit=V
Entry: value=15 unit=V
